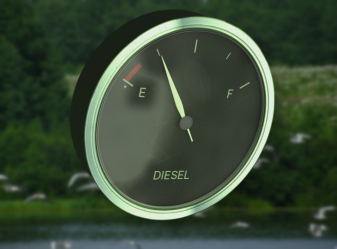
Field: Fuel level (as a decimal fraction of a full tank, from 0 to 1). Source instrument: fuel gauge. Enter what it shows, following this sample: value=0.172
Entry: value=0.25
